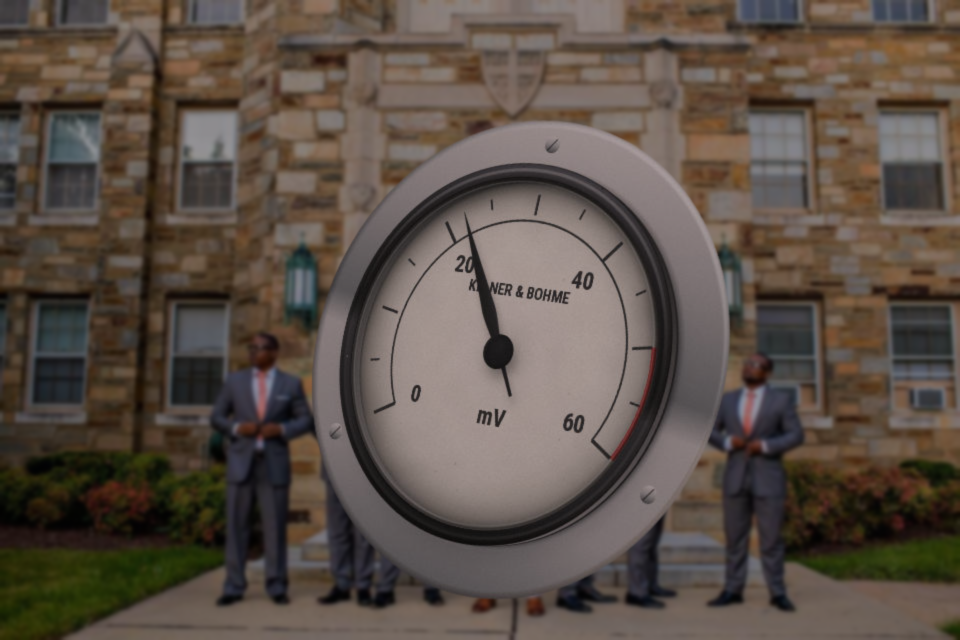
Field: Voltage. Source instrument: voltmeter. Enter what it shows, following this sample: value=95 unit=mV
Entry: value=22.5 unit=mV
